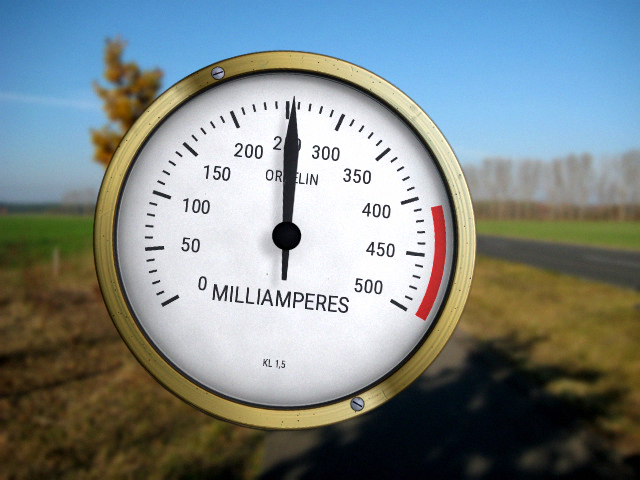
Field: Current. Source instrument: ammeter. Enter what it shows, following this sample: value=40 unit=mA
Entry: value=255 unit=mA
